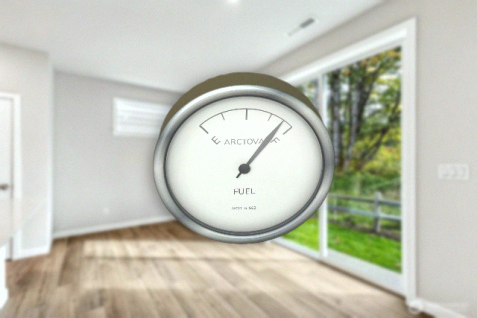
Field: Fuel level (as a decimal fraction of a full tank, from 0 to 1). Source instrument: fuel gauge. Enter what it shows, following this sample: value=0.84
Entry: value=0.875
